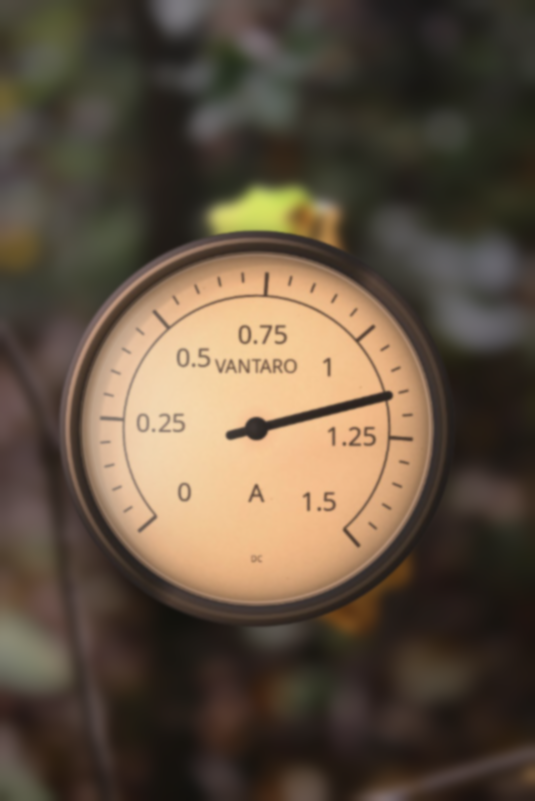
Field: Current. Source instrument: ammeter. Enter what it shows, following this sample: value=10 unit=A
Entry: value=1.15 unit=A
